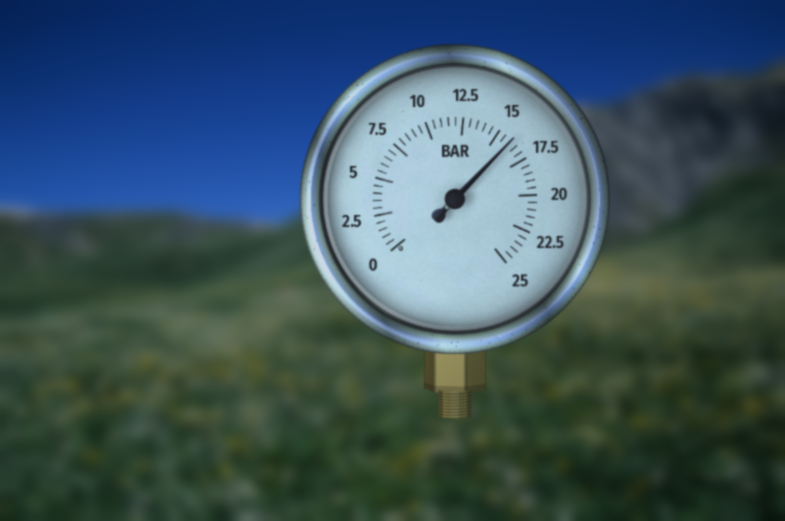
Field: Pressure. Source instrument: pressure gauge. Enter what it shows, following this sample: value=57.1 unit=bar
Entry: value=16 unit=bar
